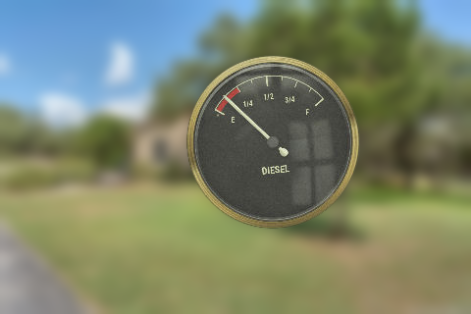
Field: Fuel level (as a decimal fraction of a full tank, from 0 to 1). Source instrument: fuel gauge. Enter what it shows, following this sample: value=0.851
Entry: value=0.125
